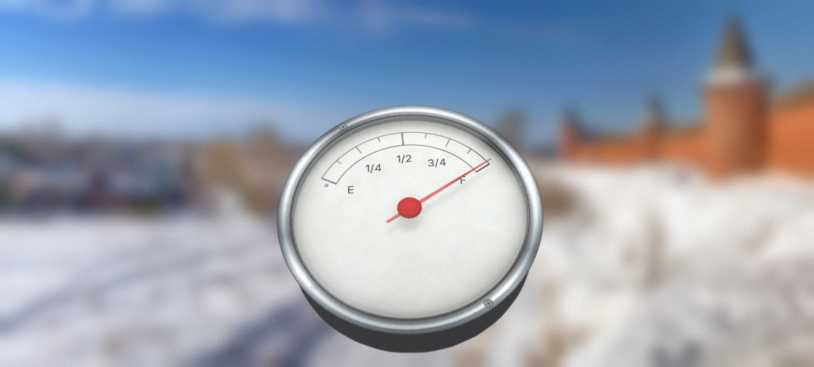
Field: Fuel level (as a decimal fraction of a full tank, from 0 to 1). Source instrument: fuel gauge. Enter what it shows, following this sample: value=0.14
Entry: value=1
